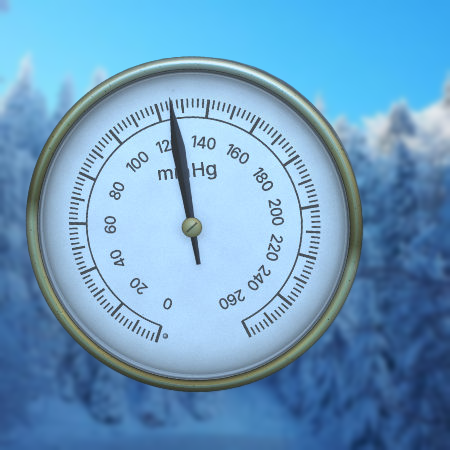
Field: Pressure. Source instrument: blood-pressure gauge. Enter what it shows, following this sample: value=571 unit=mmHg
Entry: value=126 unit=mmHg
